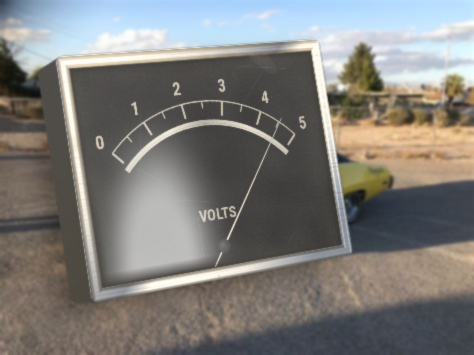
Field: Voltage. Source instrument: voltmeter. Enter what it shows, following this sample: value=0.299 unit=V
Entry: value=4.5 unit=V
